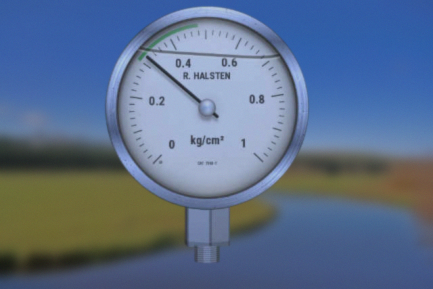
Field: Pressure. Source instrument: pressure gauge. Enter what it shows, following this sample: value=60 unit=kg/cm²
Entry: value=0.32 unit=kg/cm²
